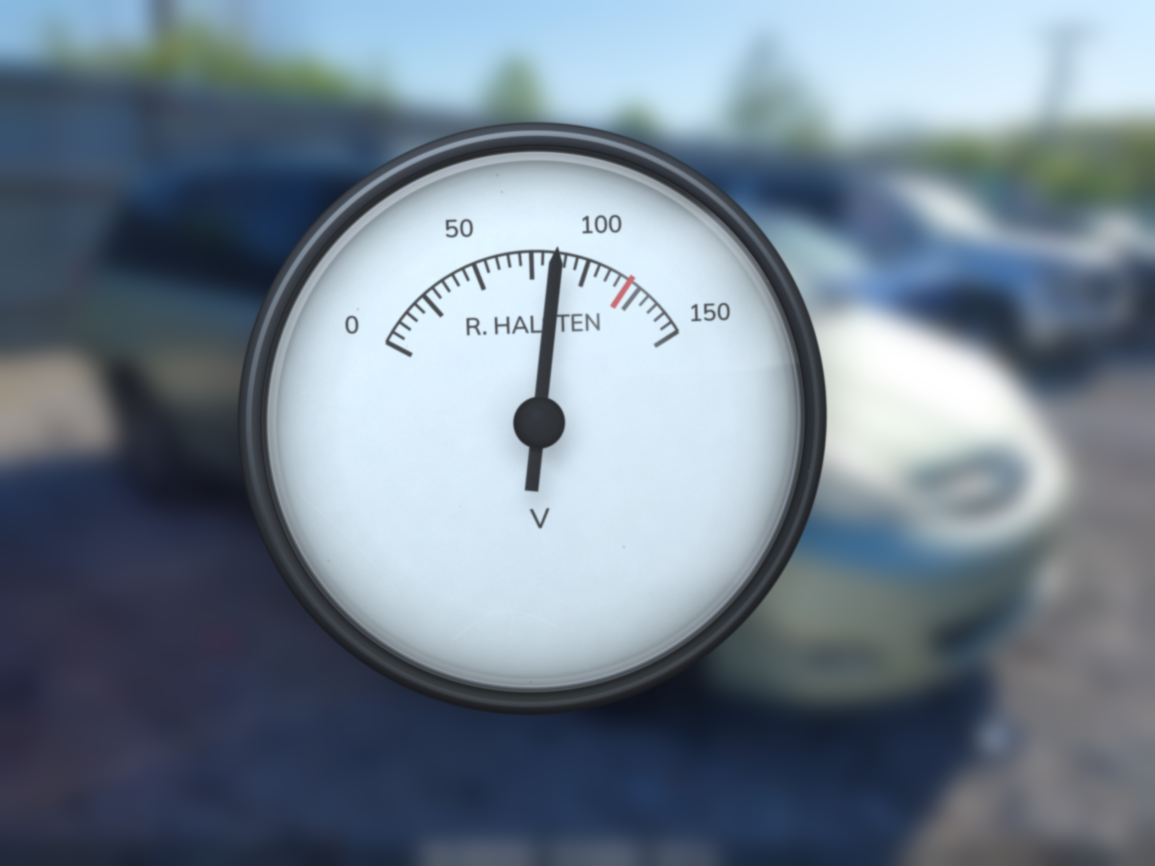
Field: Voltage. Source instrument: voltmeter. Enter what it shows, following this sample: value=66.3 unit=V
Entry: value=85 unit=V
